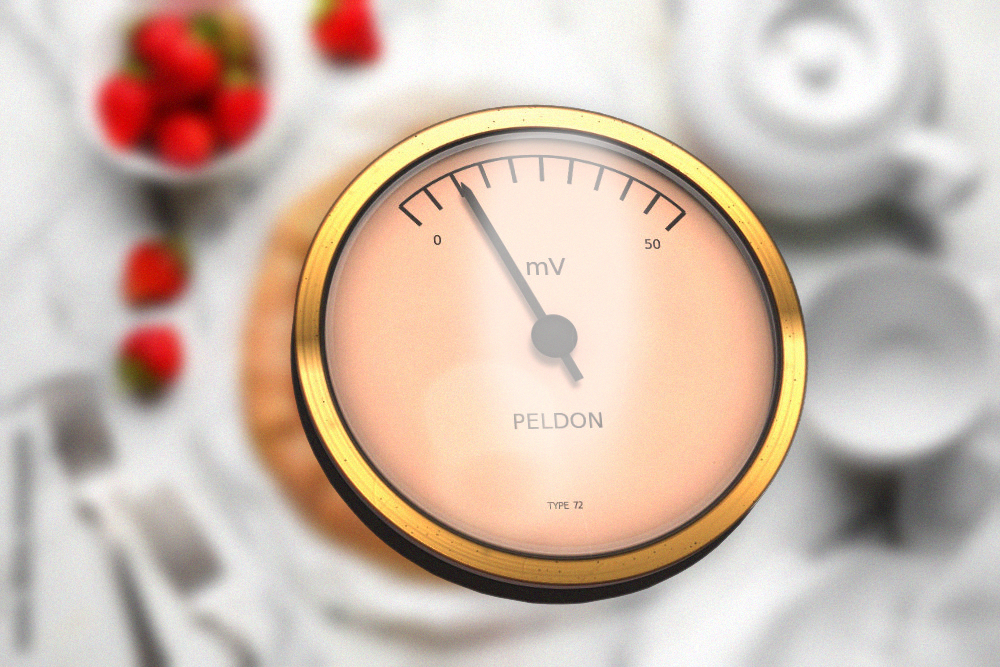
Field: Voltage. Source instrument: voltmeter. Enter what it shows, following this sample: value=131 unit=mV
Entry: value=10 unit=mV
